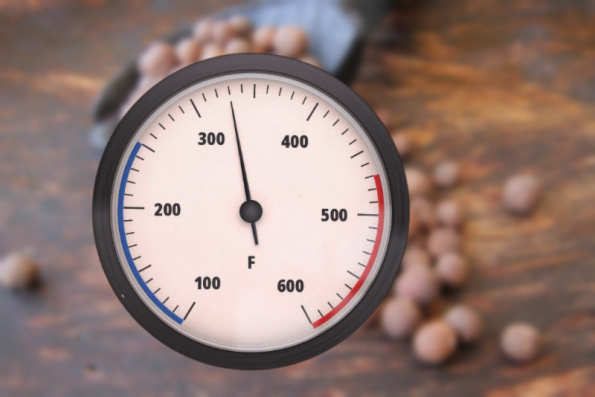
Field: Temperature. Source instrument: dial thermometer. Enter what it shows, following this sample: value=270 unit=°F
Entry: value=330 unit=°F
